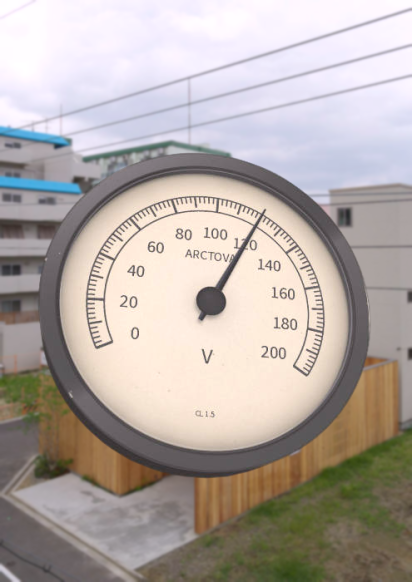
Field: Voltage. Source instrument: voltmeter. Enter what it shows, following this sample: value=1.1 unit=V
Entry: value=120 unit=V
